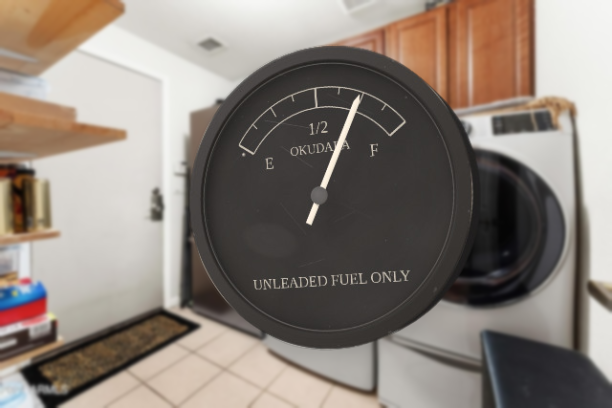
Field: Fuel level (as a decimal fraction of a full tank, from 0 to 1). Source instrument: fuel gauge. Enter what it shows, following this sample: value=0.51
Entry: value=0.75
